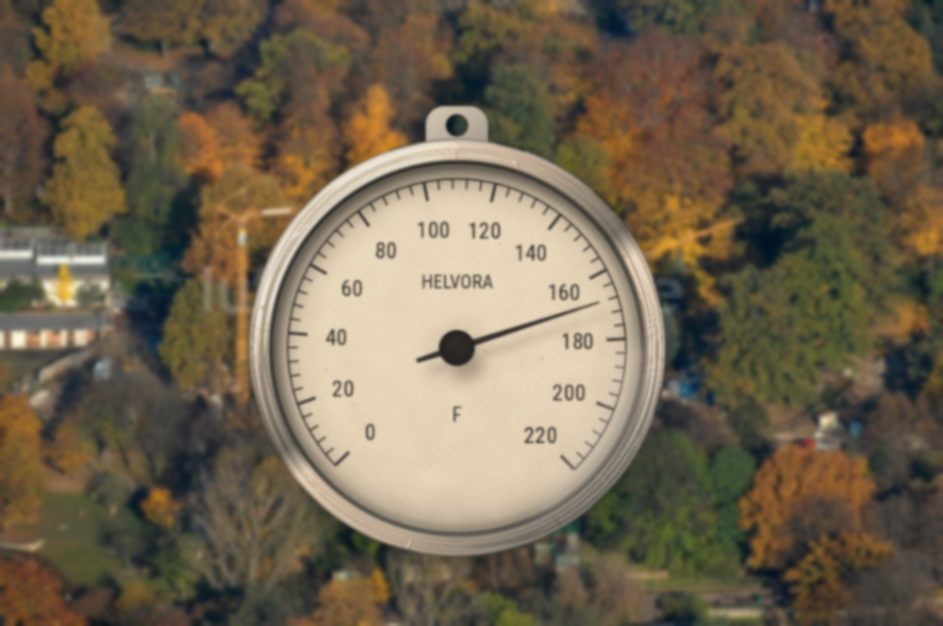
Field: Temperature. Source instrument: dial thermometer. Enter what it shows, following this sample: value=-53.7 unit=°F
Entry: value=168 unit=°F
